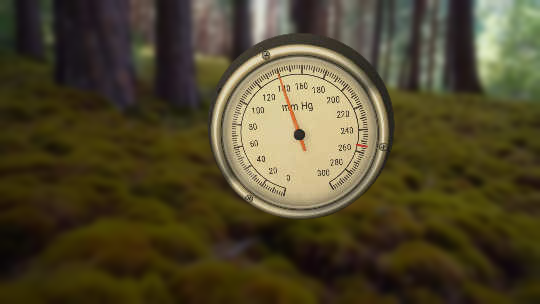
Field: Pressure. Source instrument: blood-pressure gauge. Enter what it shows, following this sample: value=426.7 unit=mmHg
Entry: value=140 unit=mmHg
